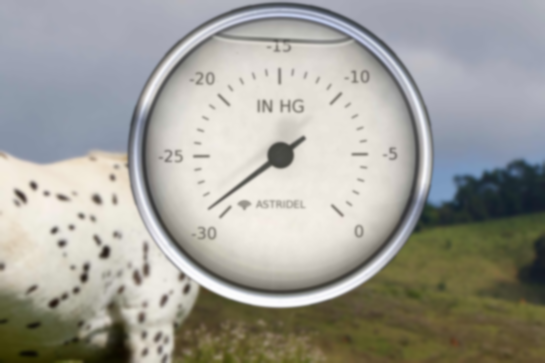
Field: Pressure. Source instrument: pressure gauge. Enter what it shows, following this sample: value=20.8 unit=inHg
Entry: value=-29 unit=inHg
